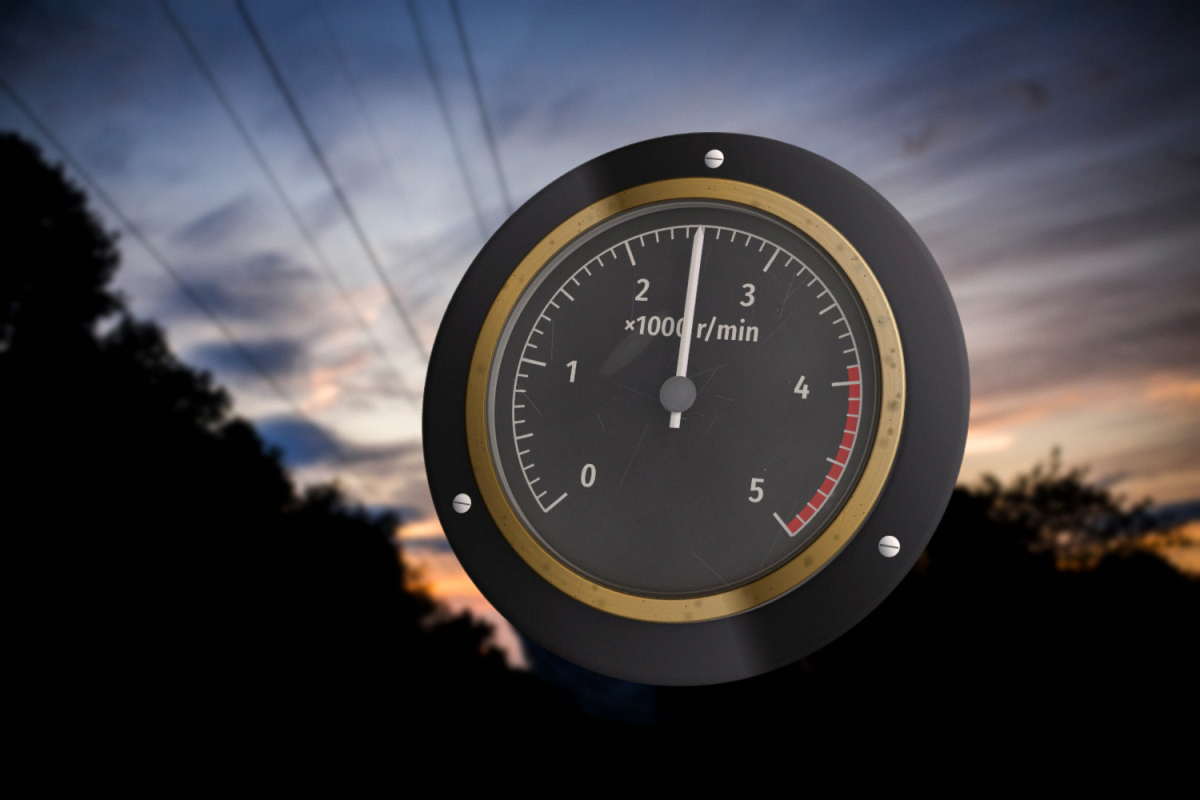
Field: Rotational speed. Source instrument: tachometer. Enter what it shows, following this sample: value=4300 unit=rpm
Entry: value=2500 unit=rpm
